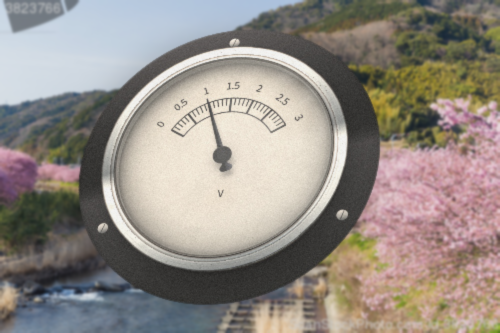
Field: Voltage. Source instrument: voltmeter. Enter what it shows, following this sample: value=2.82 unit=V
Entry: value=1 unit=V
